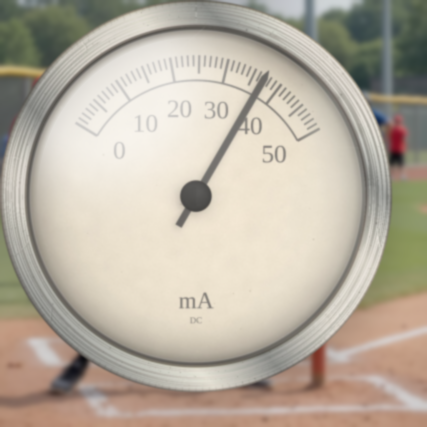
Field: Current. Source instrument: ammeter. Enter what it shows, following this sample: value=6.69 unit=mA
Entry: value=37 unit=mA
